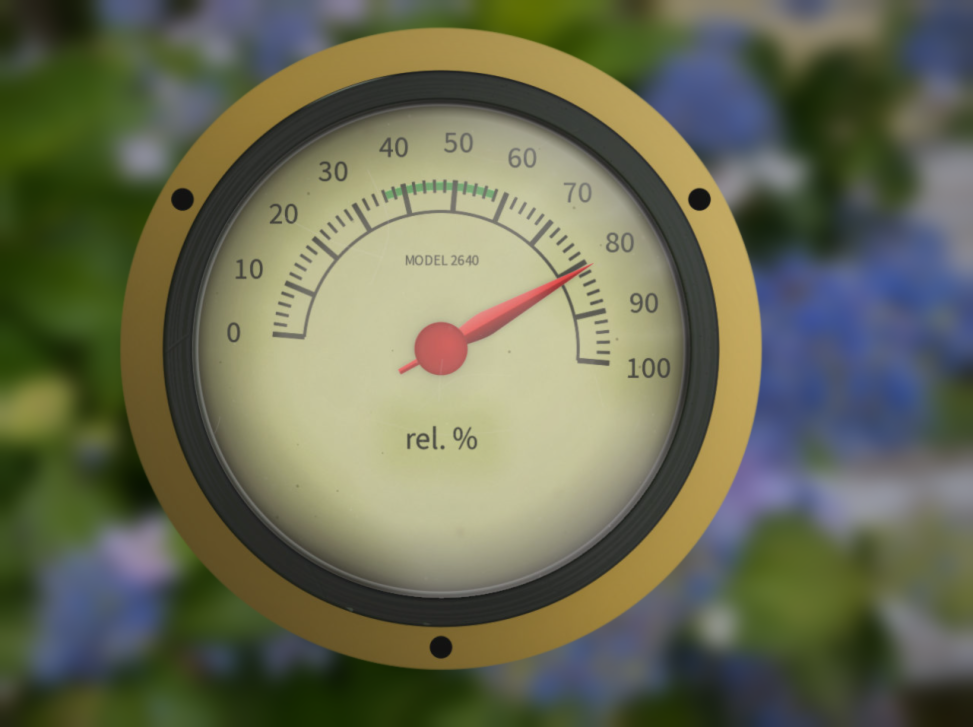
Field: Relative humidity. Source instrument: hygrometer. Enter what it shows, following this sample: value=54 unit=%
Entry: value=81 unit=%
